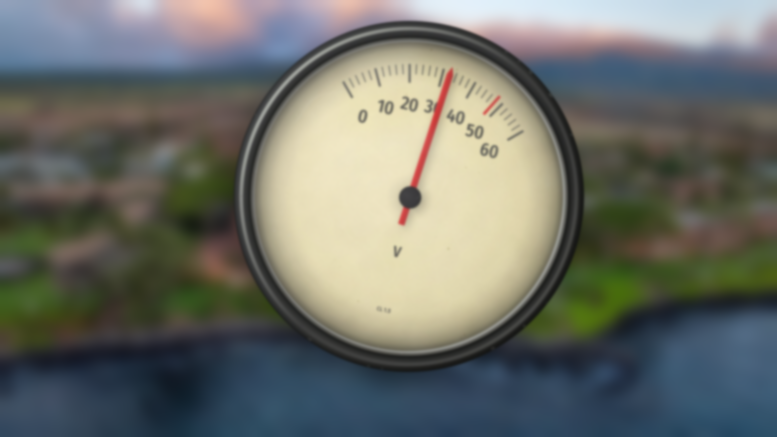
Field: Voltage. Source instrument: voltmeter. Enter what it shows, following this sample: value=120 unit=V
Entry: value=32 unit=V
